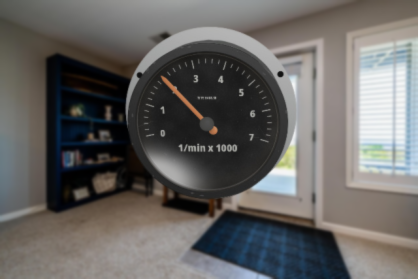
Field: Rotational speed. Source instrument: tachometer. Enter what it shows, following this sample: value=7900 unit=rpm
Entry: value=2000 unit=rpm
